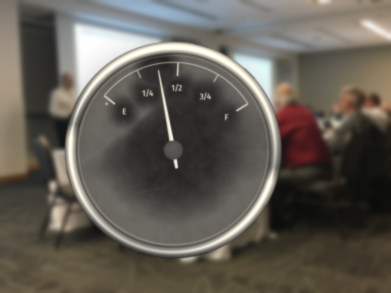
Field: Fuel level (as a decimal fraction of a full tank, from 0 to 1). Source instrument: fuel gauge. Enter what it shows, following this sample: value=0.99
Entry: value=0.375
